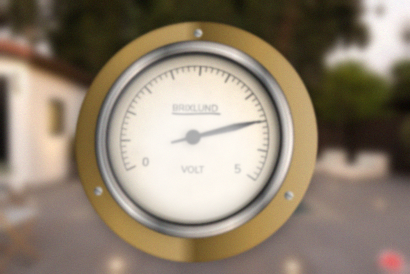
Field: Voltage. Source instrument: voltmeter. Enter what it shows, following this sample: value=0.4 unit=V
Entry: value=4 unit=V
